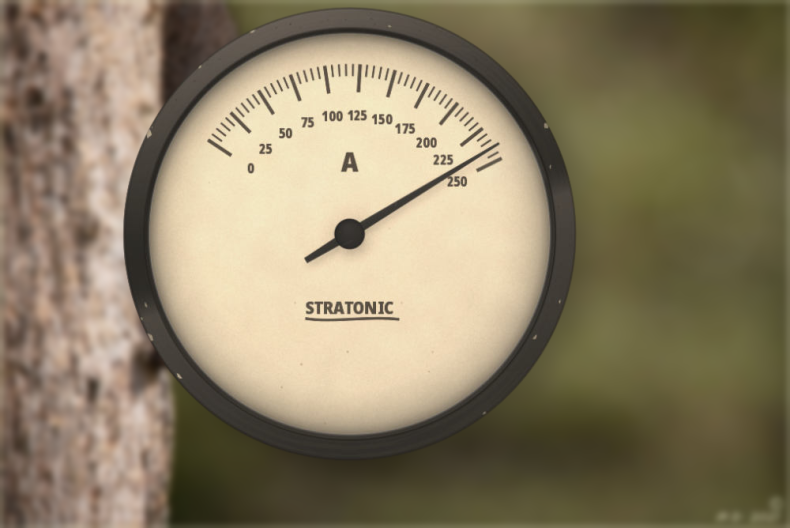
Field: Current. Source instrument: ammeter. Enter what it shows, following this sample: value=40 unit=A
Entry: value=240 unit=A
